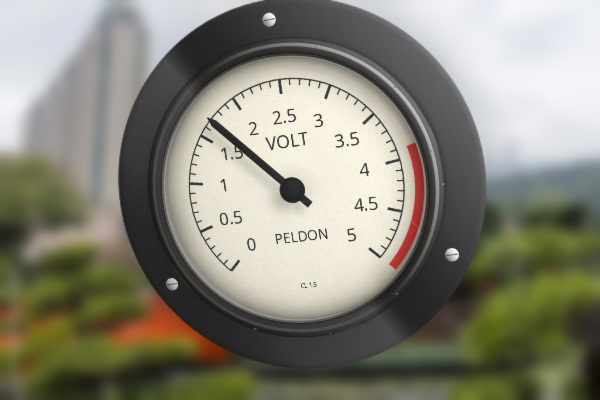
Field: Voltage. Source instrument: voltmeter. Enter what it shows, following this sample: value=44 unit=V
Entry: value=1.7 unit=V
